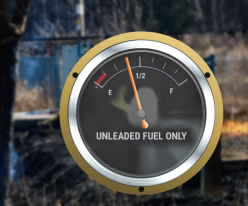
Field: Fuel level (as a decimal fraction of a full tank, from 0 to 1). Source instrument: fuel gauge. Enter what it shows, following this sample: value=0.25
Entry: value=0.375
